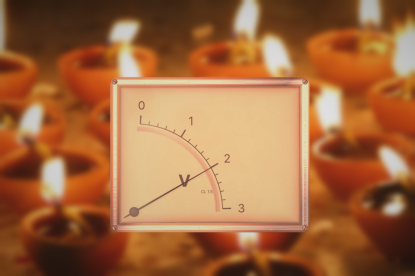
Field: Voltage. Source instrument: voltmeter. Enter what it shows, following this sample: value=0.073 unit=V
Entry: value=2 unit=V
